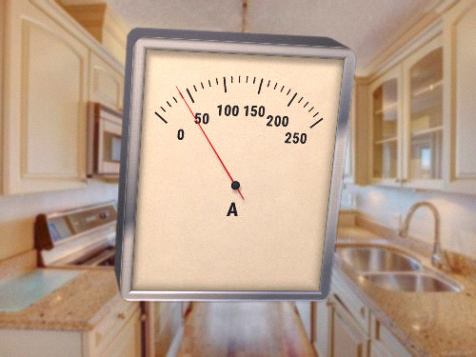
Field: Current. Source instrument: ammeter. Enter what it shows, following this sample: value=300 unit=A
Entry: value=40 unit=A
